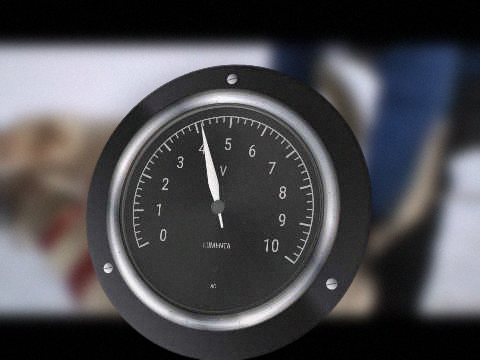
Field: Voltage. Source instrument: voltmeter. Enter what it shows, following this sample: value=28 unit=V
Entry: value=4.2 unit=V
